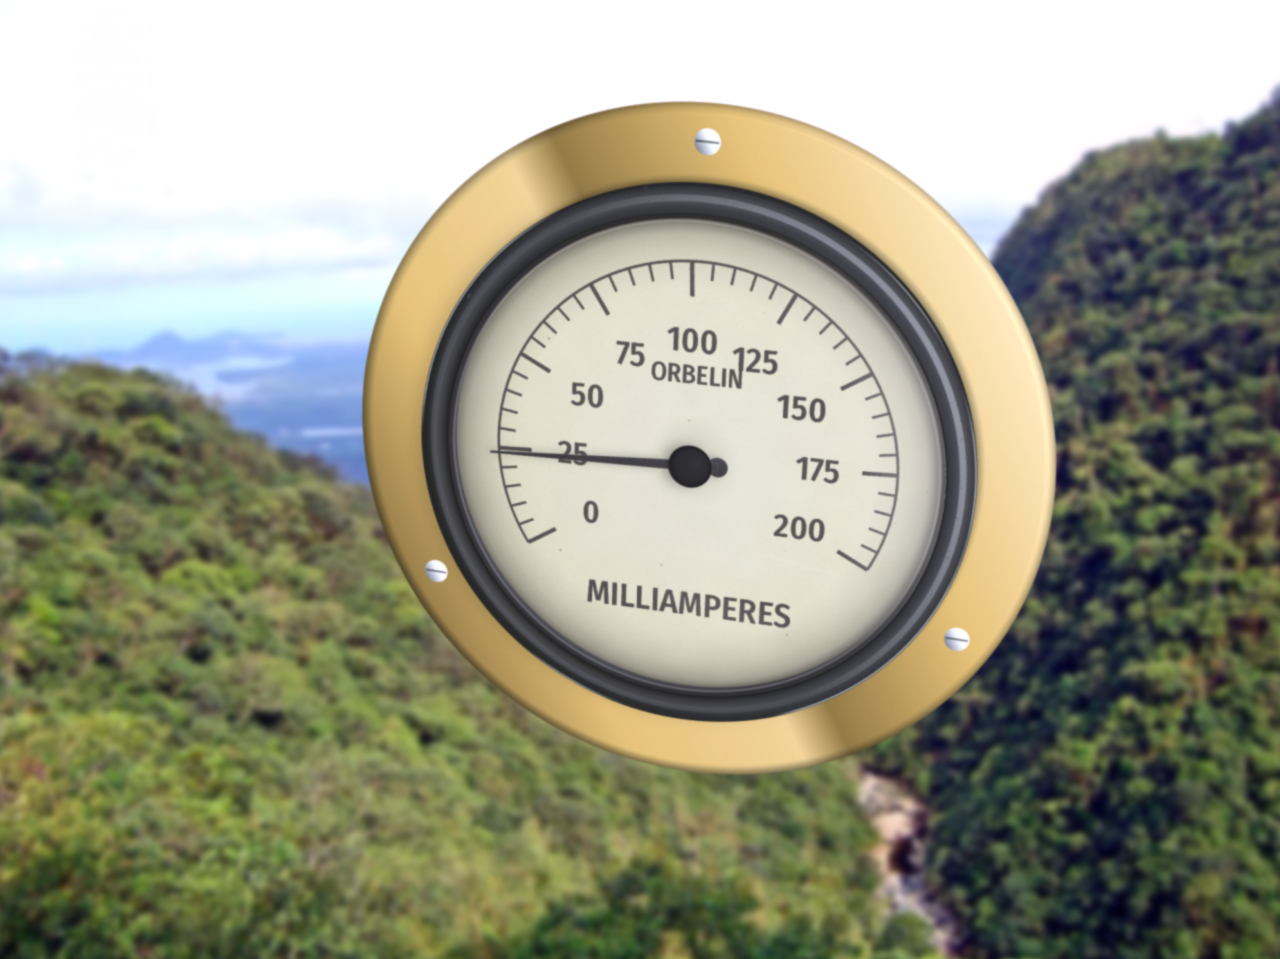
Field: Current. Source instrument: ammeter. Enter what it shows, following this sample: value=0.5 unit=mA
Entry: value=25 unit=mA
